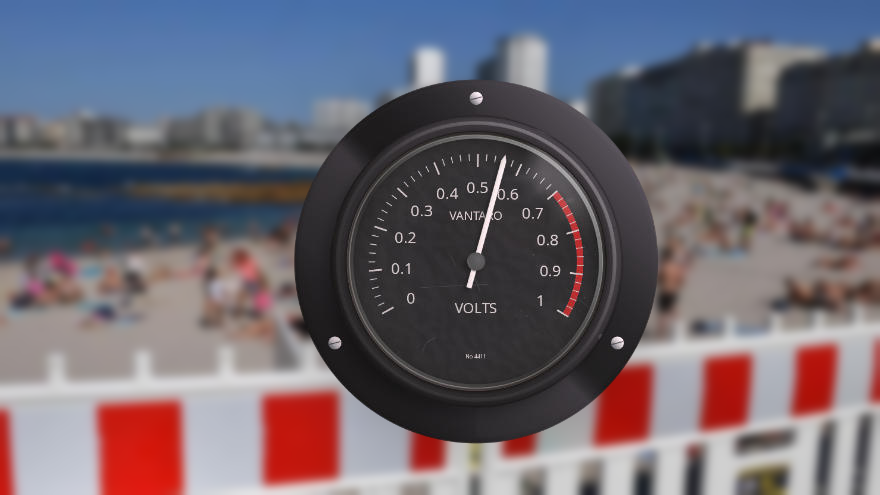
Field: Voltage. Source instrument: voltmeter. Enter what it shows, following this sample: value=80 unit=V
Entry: value=0.56 unit=V
